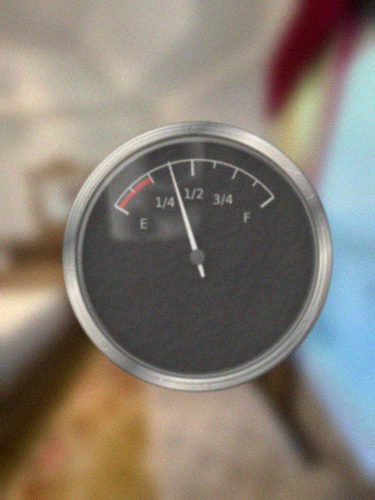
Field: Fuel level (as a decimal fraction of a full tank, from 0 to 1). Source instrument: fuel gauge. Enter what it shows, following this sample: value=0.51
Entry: value=0.375
